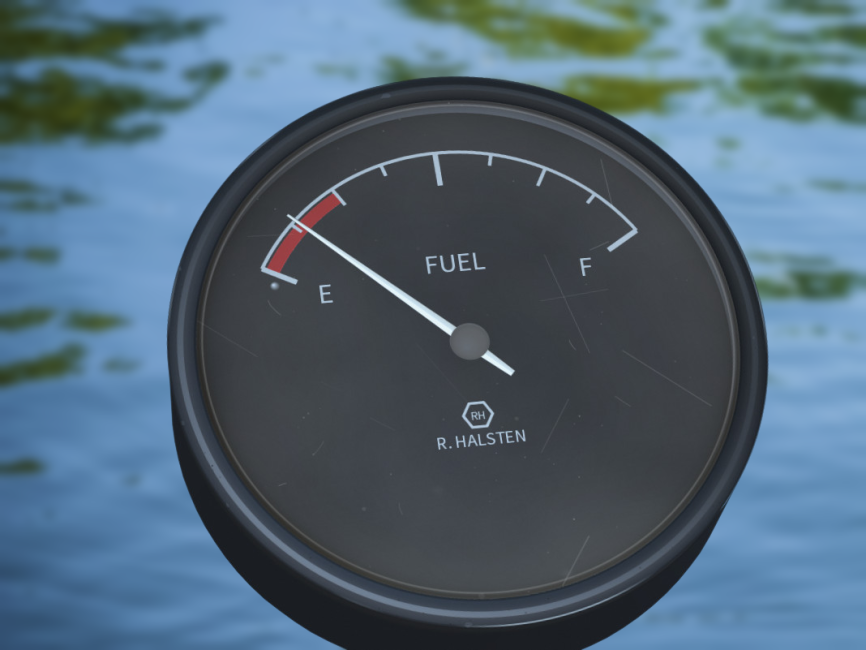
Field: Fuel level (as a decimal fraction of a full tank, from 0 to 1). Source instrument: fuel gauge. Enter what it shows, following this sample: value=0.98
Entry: value=0.125
